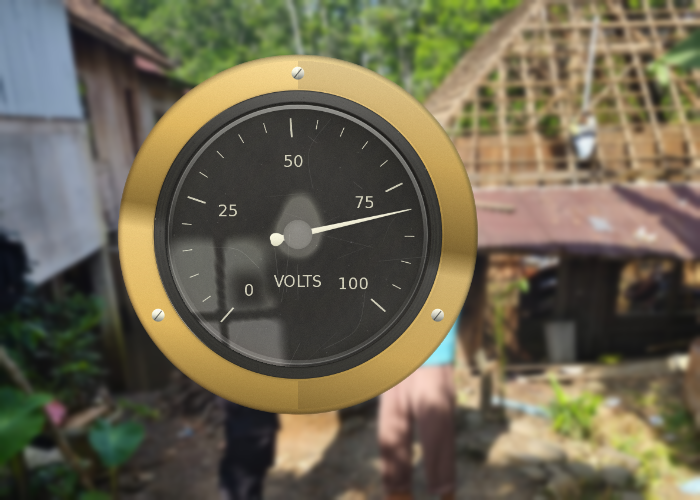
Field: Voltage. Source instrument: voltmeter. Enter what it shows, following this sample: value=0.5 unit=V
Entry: value=80 unit=V
